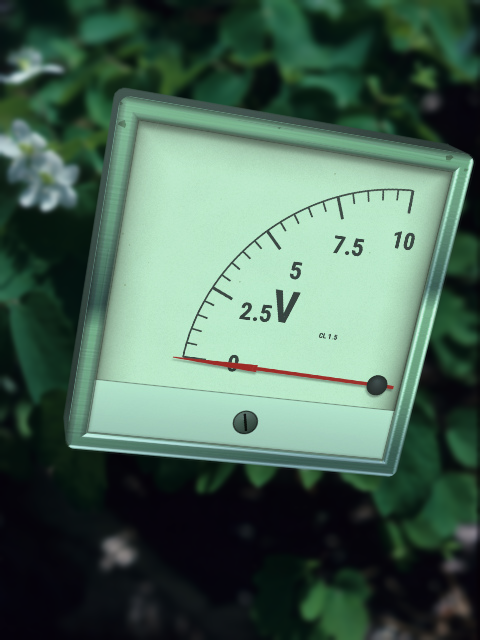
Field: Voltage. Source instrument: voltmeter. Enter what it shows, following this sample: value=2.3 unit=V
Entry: value=0 unit=V
